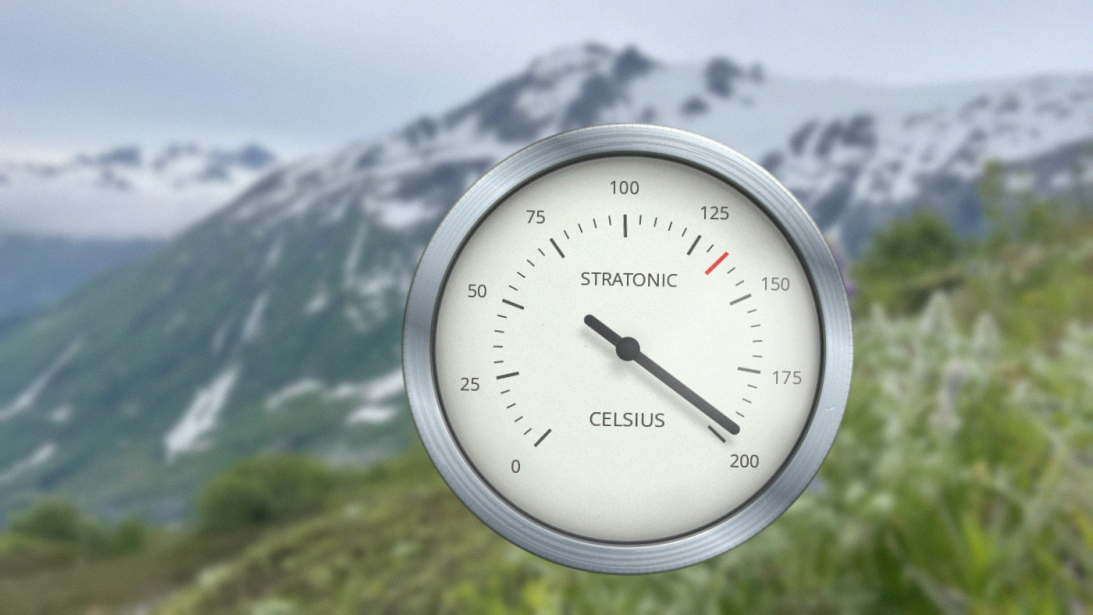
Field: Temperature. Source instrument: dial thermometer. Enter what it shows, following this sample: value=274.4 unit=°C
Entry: value=195 unit=°C
